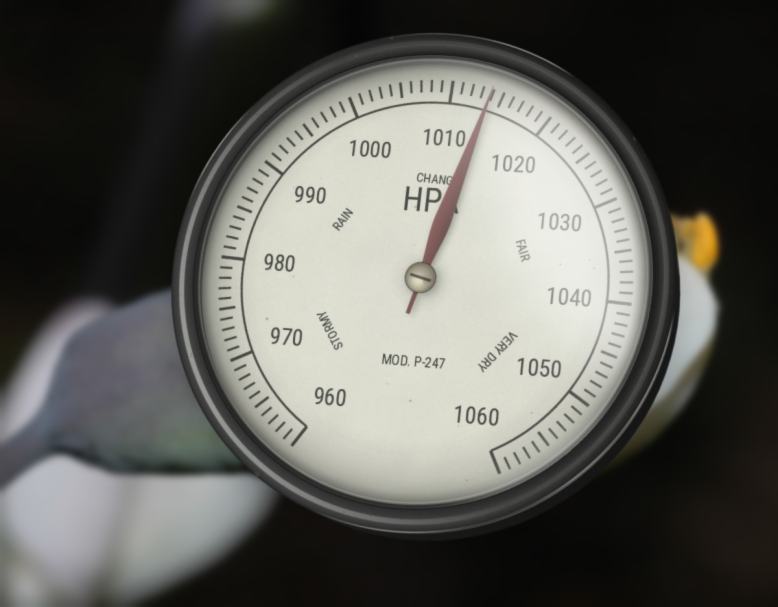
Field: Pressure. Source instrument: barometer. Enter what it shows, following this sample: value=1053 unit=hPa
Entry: value=1014 unit=hPa
